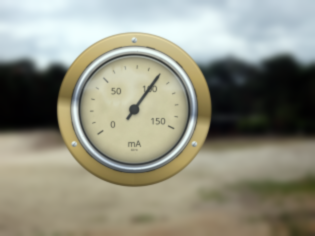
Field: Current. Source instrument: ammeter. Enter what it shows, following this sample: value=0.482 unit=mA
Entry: value=100 unit=mA
